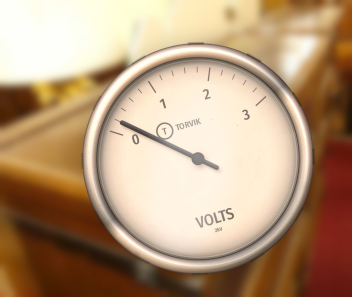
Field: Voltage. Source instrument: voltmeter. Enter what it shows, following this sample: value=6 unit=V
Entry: value=0.2 unit=V
